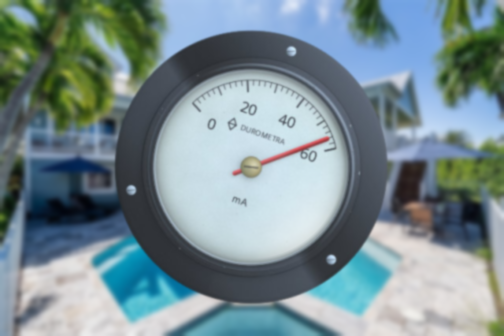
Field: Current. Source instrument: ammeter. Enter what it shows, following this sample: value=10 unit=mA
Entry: value=56 unit=mA
